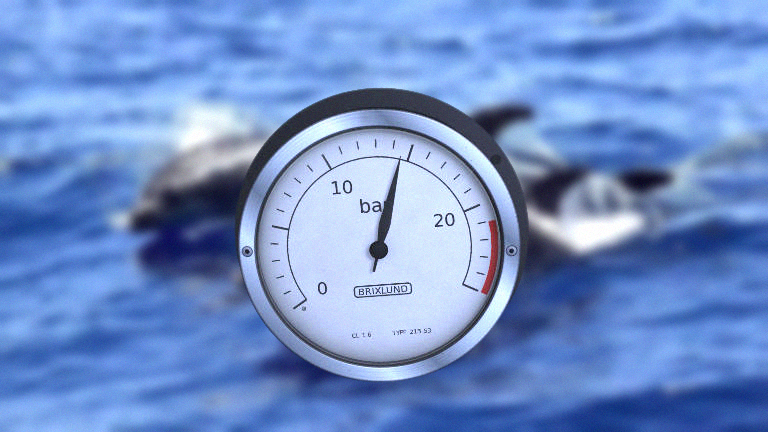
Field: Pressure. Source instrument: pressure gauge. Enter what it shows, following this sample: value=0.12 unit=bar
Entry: value=14.5 unit=bar
